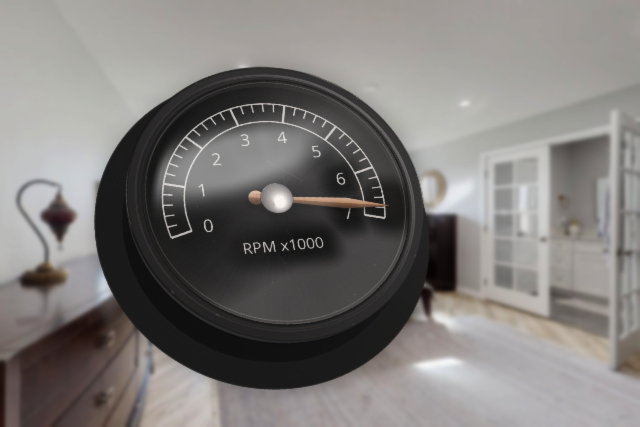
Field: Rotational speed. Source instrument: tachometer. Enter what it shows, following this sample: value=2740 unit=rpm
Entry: value=6800 unit=rpm
